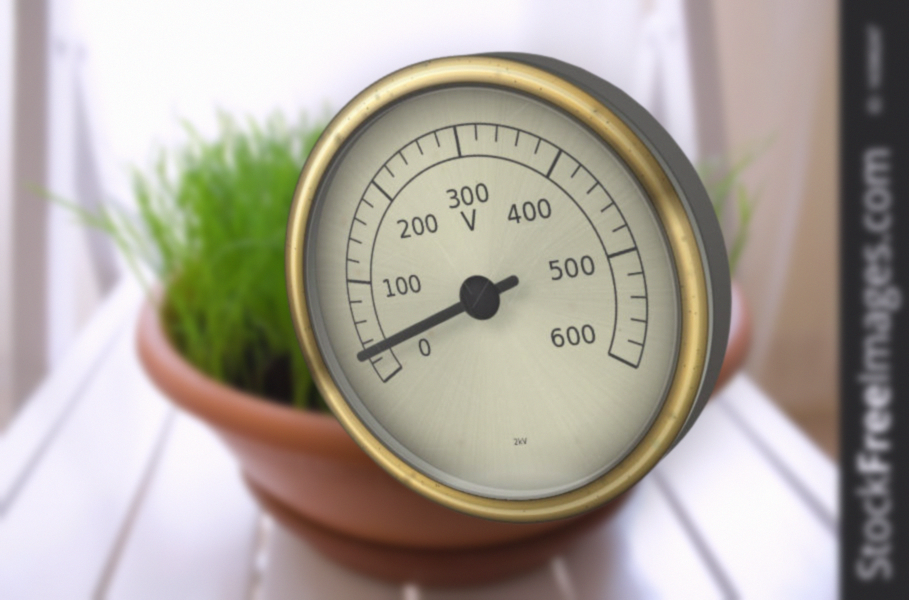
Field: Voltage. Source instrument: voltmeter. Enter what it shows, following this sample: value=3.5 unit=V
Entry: value=30 unit=V
